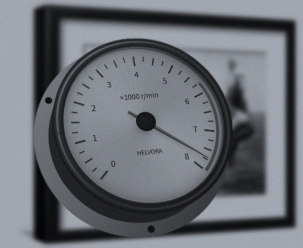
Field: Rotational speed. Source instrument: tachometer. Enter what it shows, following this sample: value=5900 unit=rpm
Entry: value=7750 unit=rpm
